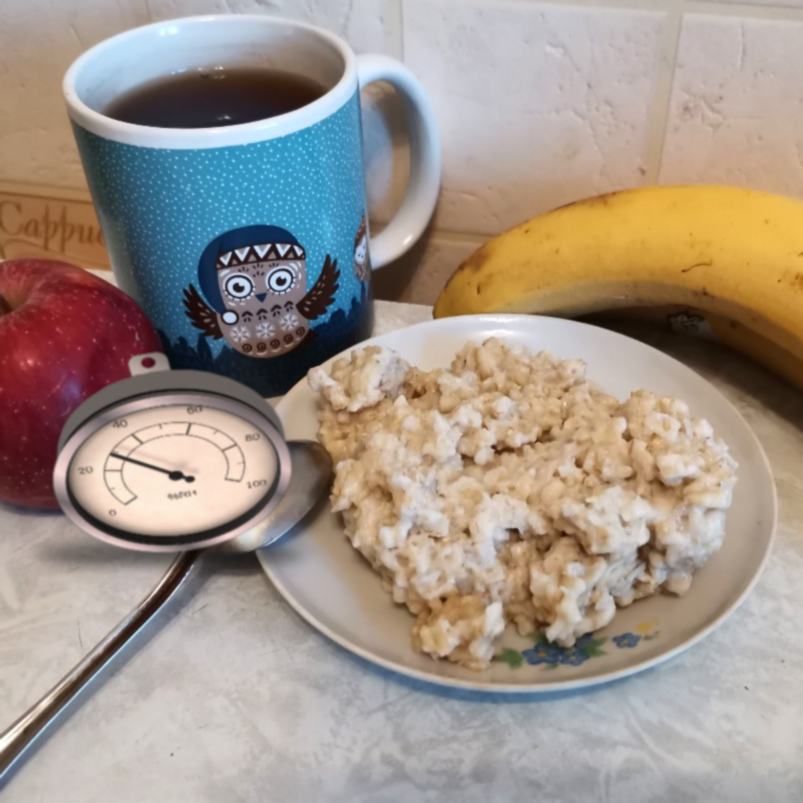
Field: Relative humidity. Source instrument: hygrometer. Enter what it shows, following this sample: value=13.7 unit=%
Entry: value=30 unit=%
